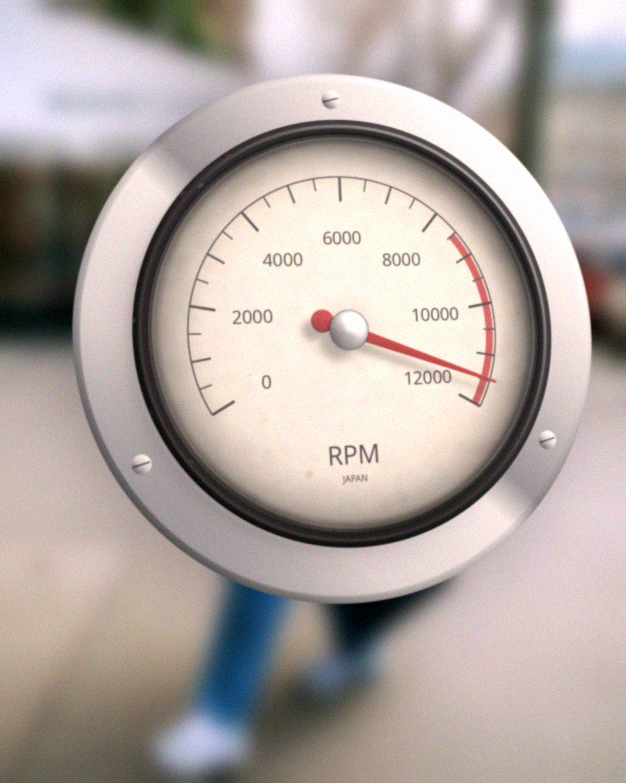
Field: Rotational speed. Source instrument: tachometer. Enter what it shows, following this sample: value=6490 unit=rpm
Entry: value=11500 unit=rpm
